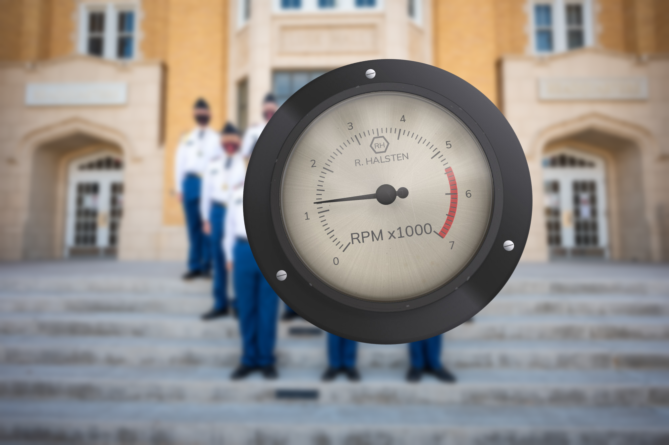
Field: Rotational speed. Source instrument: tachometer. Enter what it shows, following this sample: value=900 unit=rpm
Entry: value=1200 unit=rpm
